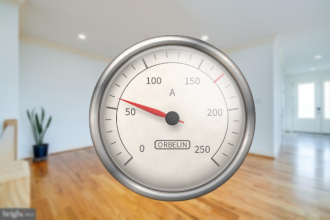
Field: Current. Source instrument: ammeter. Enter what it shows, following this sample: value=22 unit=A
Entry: value=60 unit=A
